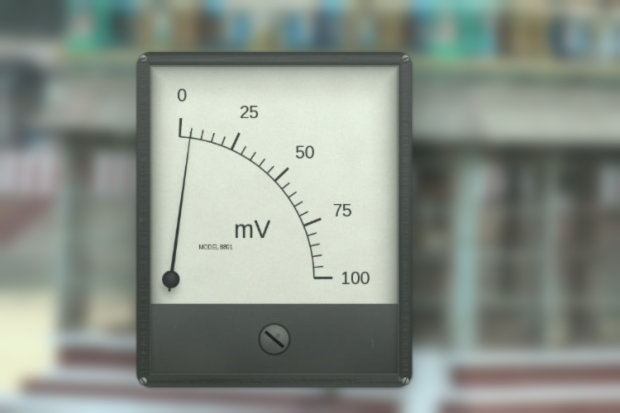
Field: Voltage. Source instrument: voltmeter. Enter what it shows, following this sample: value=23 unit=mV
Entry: value=5 unit=mV
